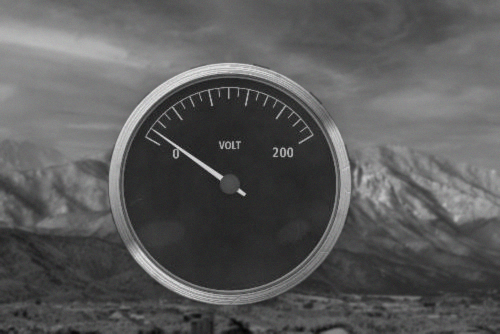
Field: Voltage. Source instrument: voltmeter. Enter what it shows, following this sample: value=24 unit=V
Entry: value=10 unit=V
